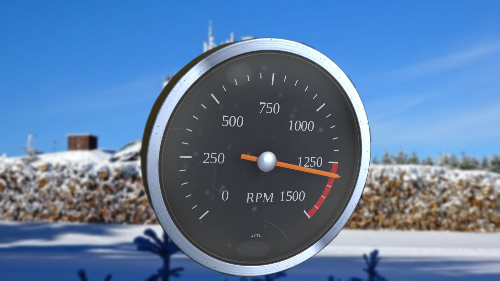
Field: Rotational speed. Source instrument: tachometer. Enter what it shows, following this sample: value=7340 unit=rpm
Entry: value=1300 unit=rpm
